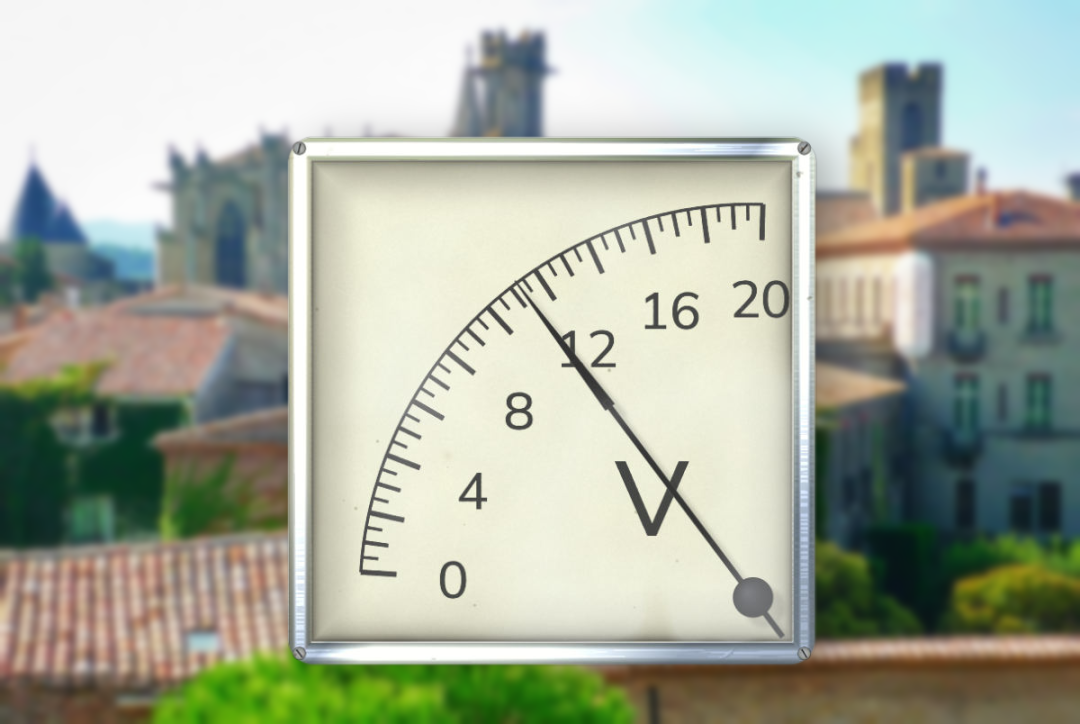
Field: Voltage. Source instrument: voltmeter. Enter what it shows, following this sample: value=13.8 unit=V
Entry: value=11.25 unit=V
